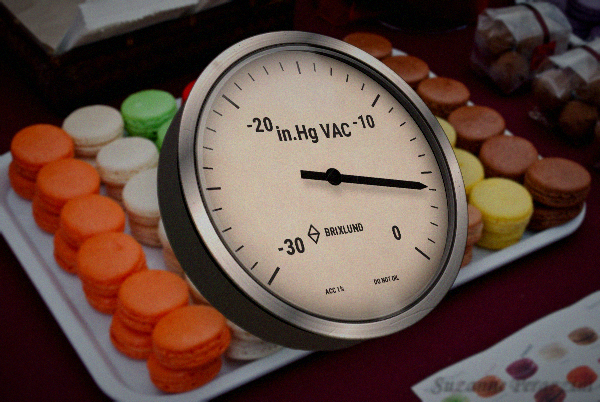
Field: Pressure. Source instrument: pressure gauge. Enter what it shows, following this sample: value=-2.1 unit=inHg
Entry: value=-4 unit=inHg
